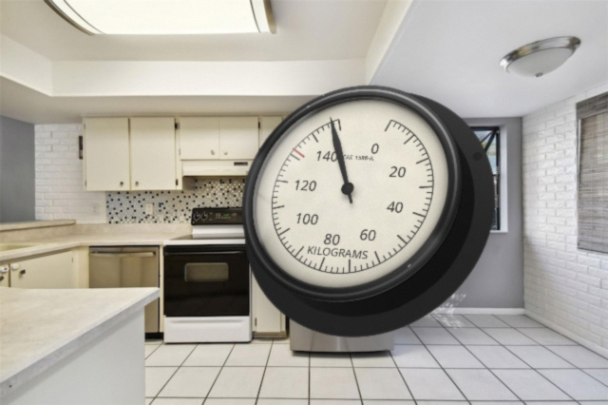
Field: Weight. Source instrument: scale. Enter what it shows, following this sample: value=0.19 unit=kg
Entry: value=148 unit=kg
